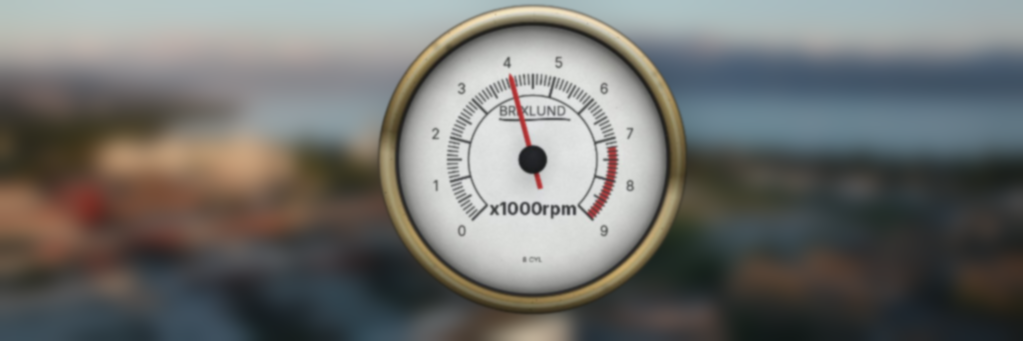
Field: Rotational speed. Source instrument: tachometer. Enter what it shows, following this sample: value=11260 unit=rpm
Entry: value=4000 unit=rpm
